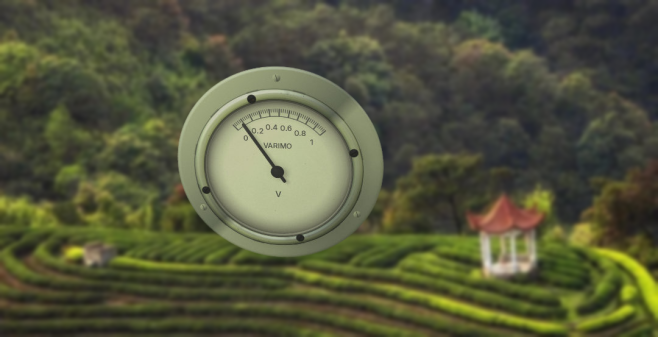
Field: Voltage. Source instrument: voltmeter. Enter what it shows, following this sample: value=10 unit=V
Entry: value=0.1 unit=V
